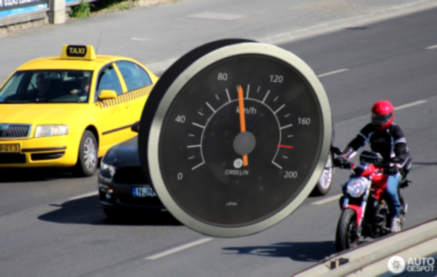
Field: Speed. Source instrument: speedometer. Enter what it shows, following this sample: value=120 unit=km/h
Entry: value=90 unit=km/h
